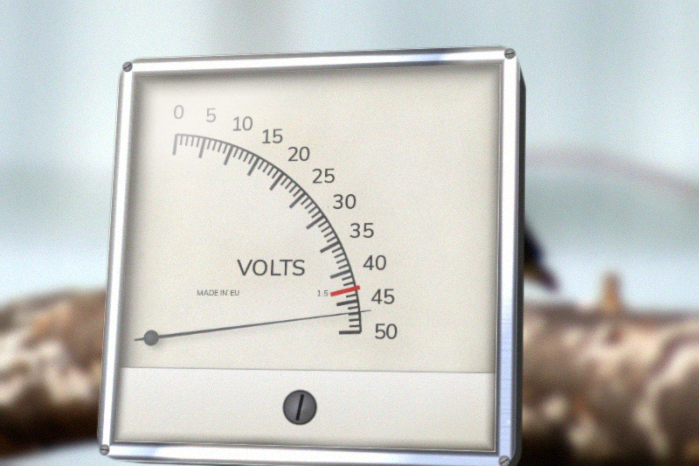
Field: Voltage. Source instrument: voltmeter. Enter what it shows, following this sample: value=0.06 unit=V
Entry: value=47 unit=V
